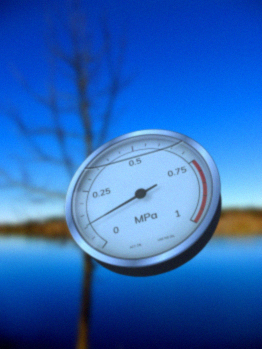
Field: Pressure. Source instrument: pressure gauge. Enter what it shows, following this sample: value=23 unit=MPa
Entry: value=0.1 unit=MPa
